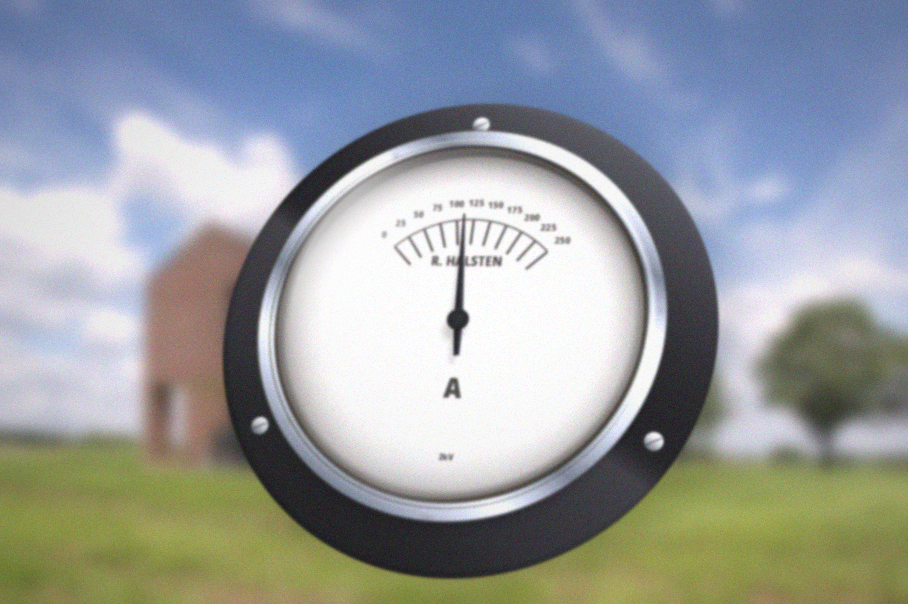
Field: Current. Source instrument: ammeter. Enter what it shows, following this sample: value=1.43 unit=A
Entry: value=112.5 unit=A
